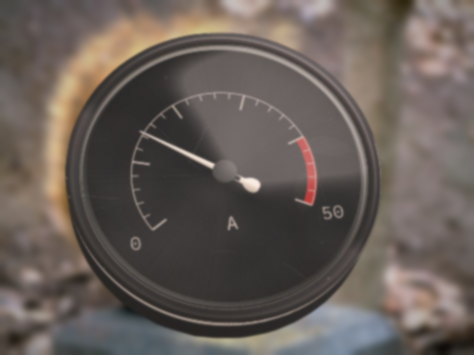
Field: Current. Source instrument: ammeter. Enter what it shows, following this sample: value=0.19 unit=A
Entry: value=14 unit=A
